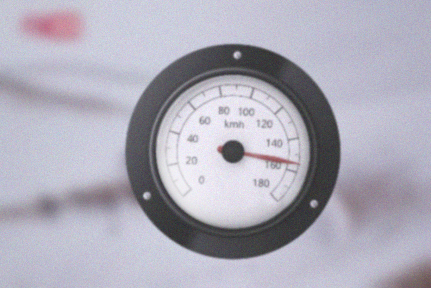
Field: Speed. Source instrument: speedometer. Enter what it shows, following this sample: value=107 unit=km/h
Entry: value=155 unit=km/h
